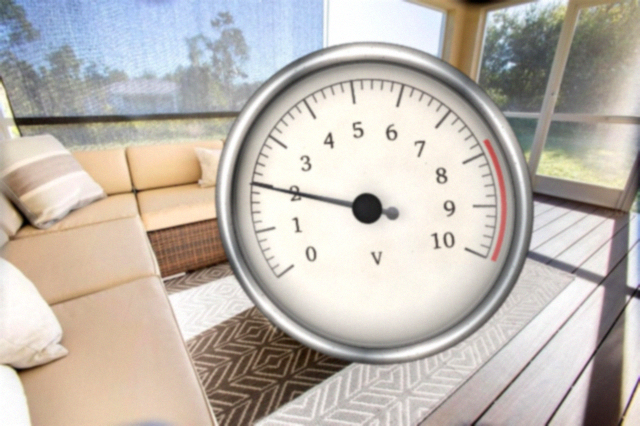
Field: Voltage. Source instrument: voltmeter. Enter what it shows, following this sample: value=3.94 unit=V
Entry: value=2 unit=V
